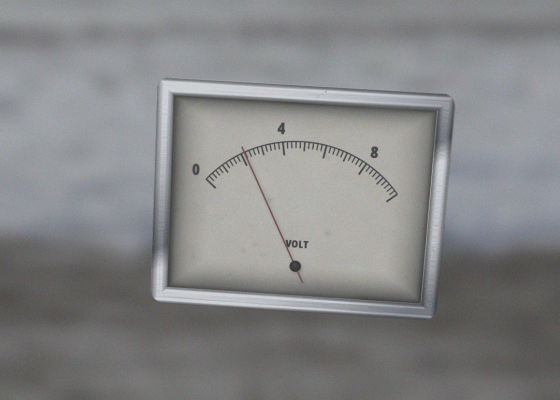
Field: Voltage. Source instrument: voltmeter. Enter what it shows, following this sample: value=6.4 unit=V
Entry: value=2.2 unit=V
